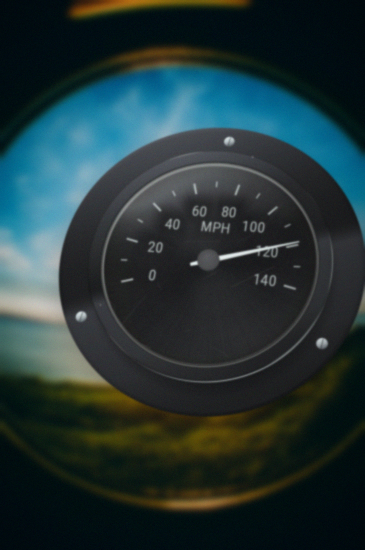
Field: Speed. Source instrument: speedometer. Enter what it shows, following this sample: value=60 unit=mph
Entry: value=120 unit=mph
